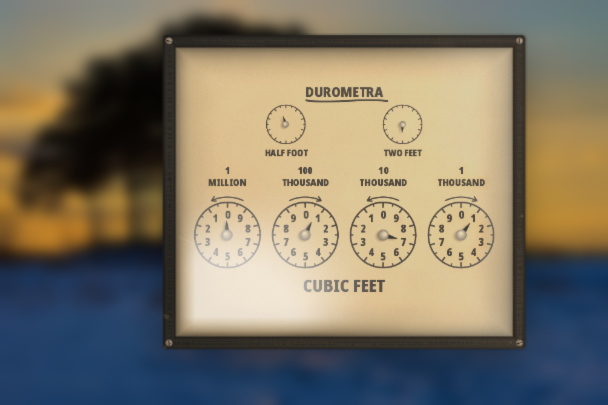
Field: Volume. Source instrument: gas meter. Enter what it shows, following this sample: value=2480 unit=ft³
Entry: value=7100 unit=ft³
